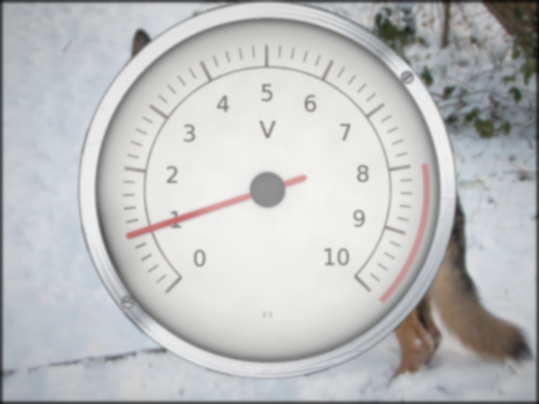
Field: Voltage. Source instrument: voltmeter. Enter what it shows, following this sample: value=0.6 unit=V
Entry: value=1 unit=V
